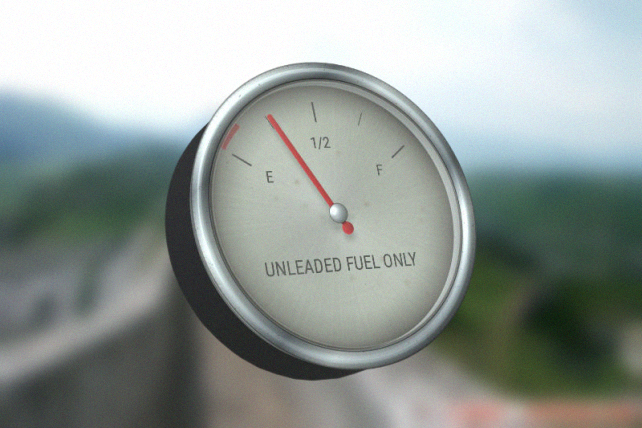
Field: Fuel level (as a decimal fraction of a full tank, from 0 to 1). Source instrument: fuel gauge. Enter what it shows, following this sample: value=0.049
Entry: value=0.25
